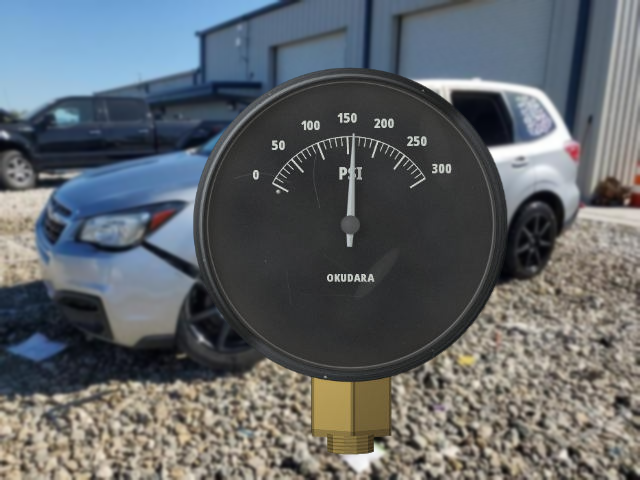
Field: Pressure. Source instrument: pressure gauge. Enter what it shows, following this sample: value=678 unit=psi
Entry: value=160 unit=psi
